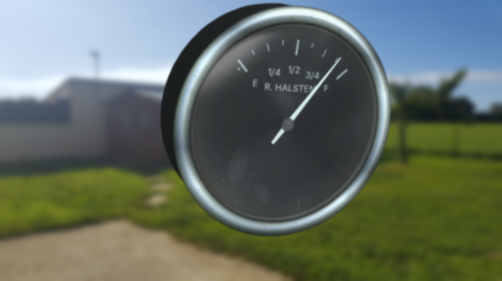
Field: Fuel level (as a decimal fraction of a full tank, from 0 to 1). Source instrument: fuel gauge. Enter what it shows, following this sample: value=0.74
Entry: value=0.875
